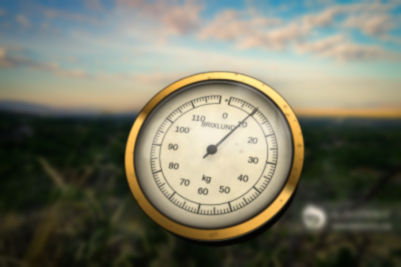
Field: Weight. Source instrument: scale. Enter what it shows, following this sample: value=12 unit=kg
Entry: value=10 unit=kg
